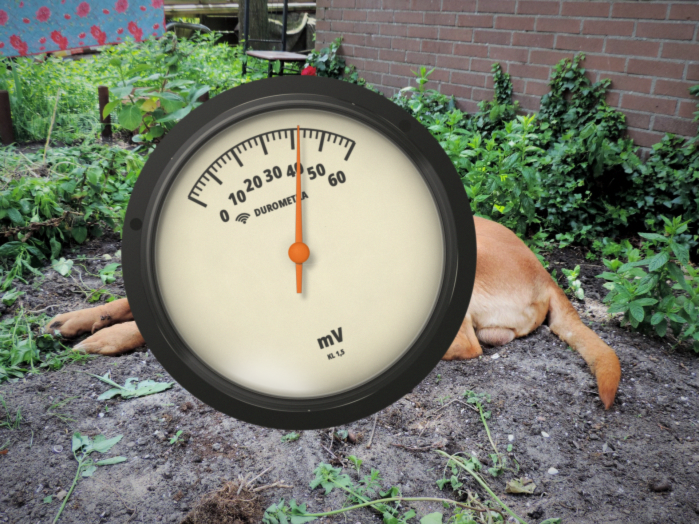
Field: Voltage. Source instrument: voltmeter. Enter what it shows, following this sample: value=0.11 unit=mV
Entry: value=42 unit=mV
